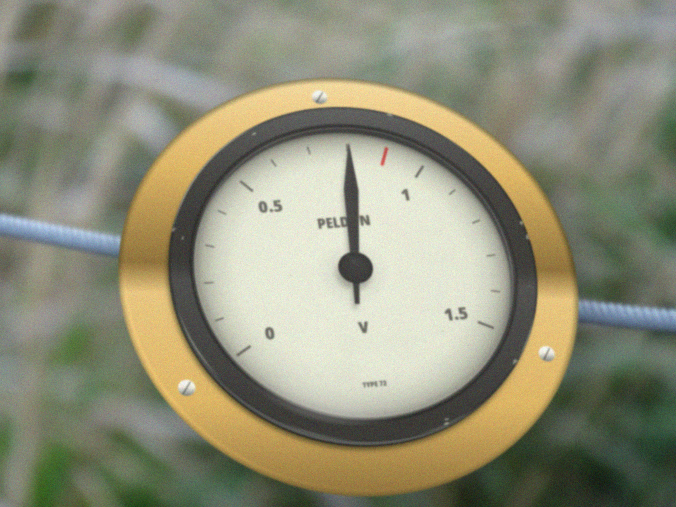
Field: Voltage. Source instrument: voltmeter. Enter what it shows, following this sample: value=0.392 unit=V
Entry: value=0.8 unit=V
